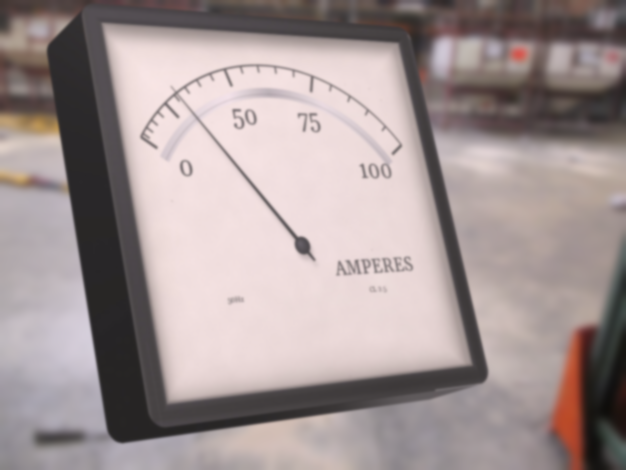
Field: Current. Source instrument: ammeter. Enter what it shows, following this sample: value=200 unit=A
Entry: value=30 unit=A
